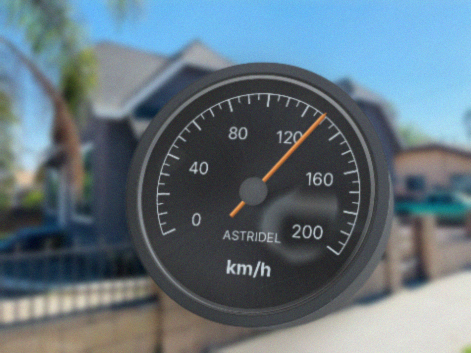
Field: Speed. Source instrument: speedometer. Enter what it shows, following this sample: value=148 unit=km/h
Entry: value=130 unit=km/h
